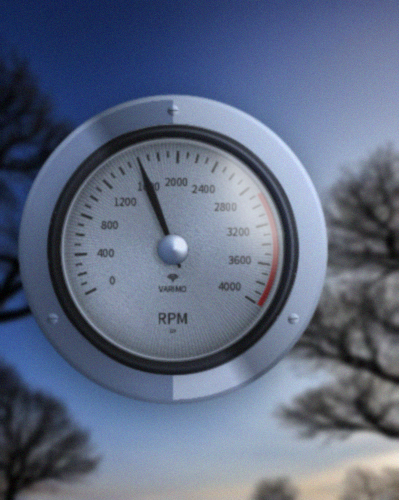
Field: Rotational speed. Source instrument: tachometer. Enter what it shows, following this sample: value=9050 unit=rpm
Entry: value=1600 unit=rpm
